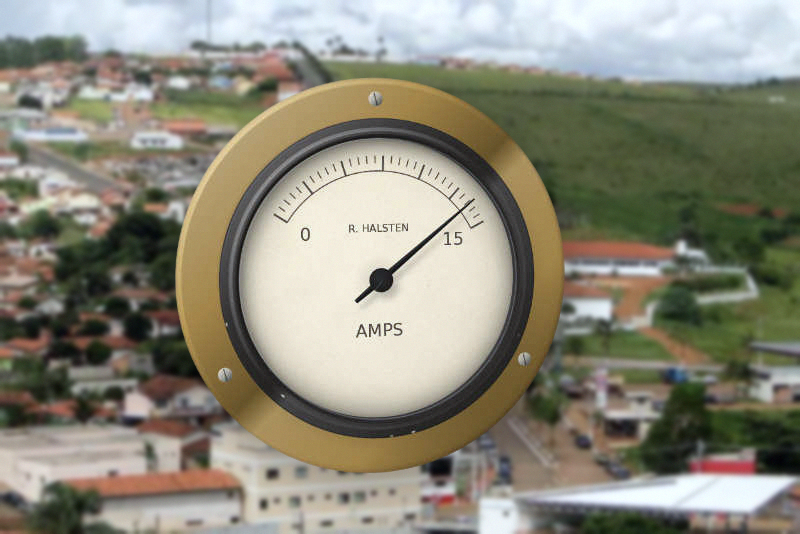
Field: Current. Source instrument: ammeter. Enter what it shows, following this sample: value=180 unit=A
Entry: value=13.5 unit=A
